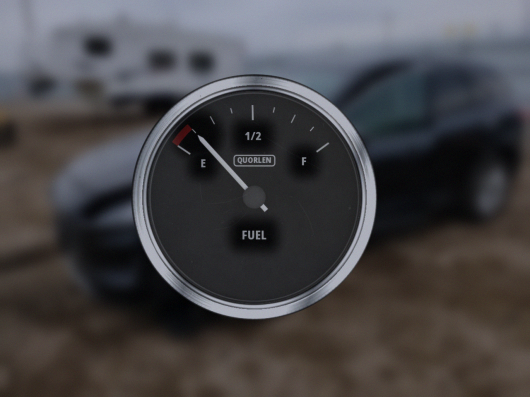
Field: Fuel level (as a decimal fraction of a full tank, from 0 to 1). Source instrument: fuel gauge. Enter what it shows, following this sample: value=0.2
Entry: value=0.125
